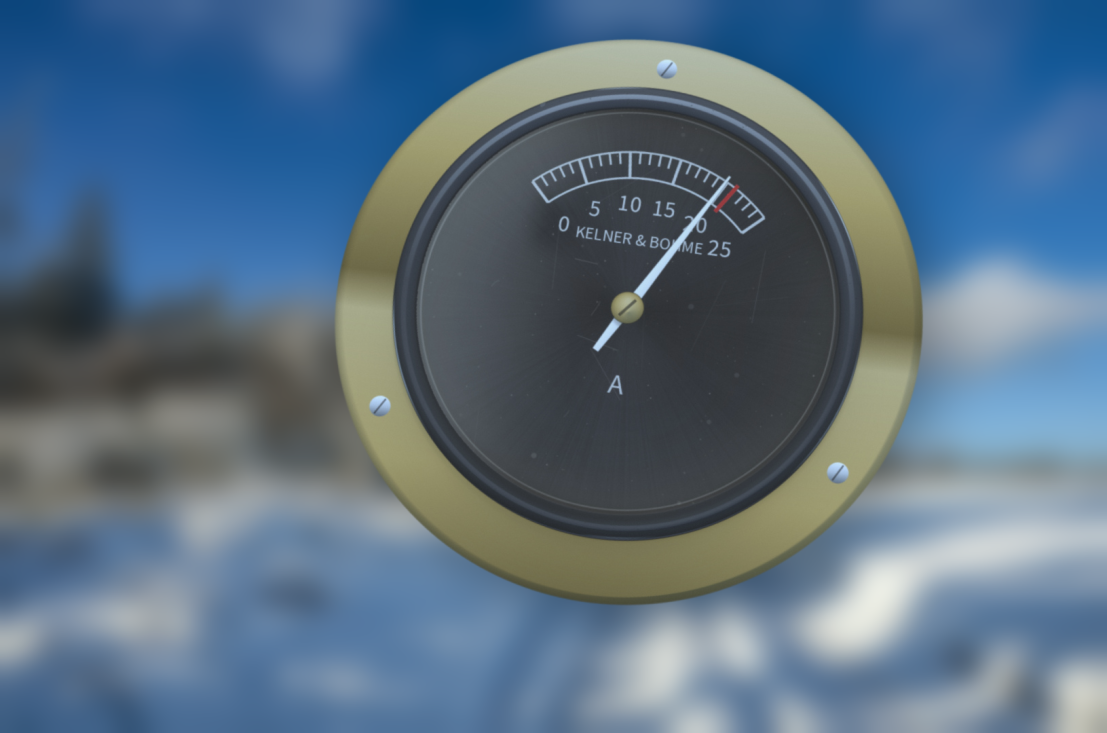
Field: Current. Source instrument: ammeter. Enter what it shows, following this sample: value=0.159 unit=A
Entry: value=20 unit=A
